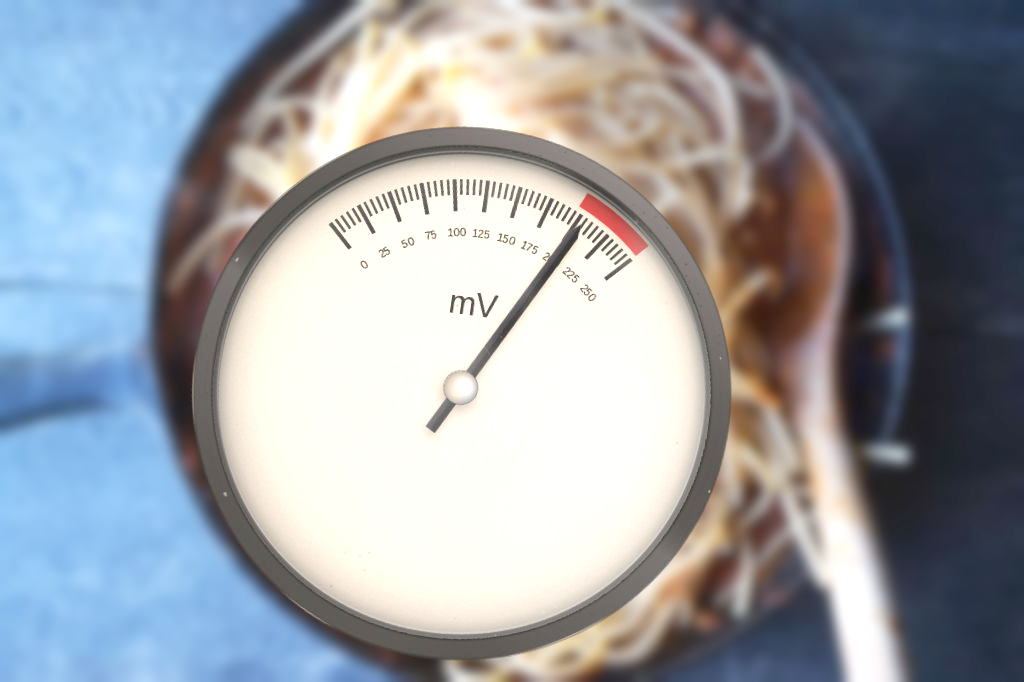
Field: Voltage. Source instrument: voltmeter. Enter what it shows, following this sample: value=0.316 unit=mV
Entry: value=205 unit=mV
